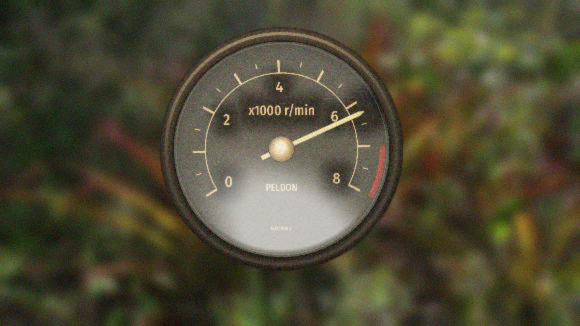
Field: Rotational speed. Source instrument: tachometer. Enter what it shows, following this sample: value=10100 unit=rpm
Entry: value=6250 unit=rpm
